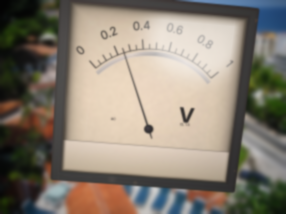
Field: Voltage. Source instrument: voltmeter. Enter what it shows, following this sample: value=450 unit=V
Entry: value=0.25 unit=V
